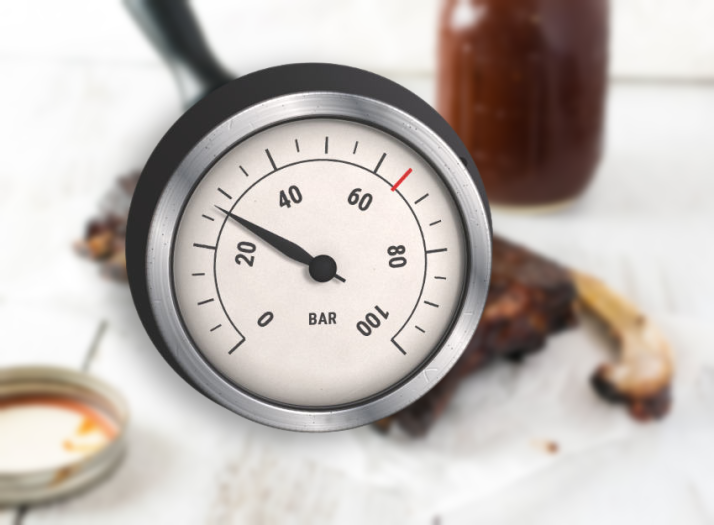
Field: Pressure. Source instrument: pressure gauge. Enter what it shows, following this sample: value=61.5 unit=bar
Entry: value=27.5 unit=bar
